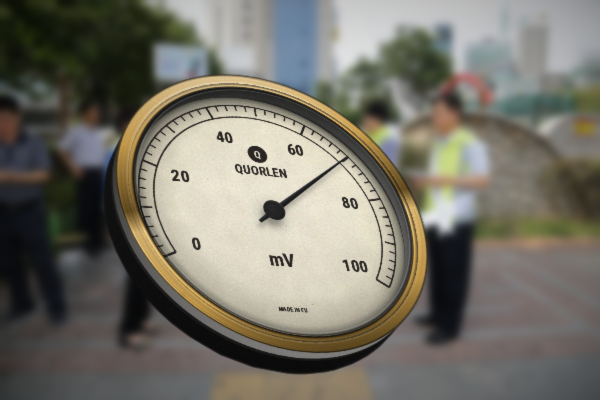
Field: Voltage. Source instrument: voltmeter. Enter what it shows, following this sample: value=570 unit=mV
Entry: value=70 unit=mV
